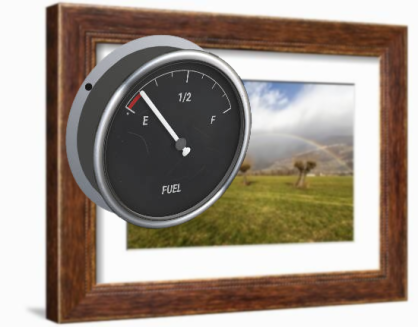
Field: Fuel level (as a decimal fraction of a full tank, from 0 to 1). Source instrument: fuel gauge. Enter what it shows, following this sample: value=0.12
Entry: value=0.125
